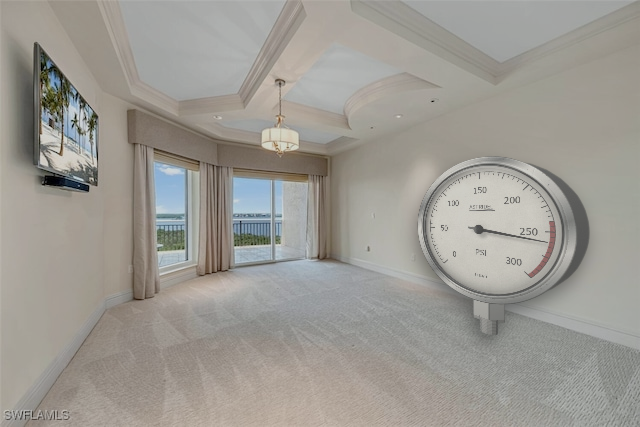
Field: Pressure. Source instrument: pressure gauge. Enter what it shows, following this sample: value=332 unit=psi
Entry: value=260 unit=psi
